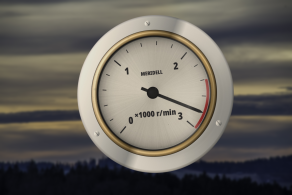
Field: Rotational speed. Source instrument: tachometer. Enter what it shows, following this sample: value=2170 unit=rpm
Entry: value=2800 unit=rpm
